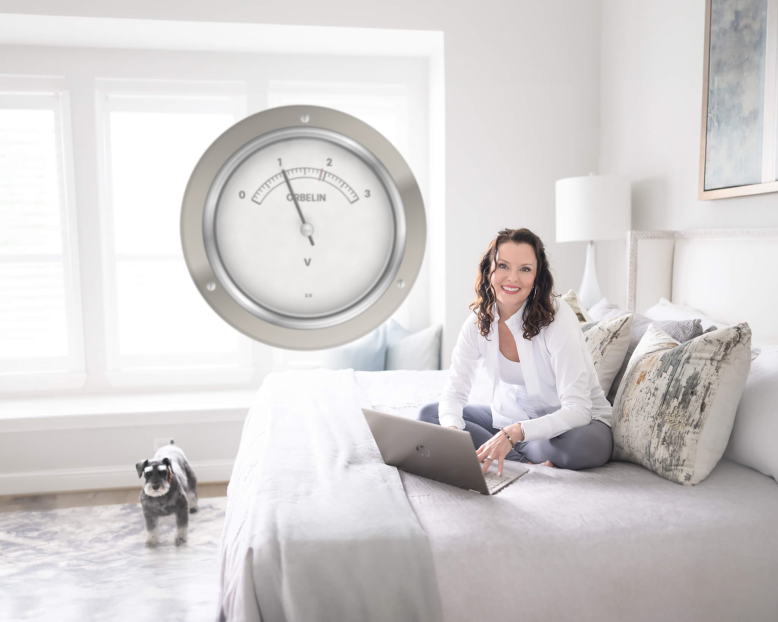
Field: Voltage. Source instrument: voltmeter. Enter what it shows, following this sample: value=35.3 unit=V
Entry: value=1 unit=V
